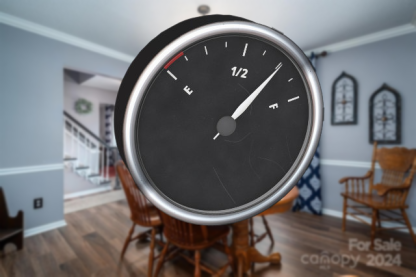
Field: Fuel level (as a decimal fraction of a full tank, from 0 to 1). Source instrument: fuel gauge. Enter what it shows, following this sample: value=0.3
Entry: value=0.75
